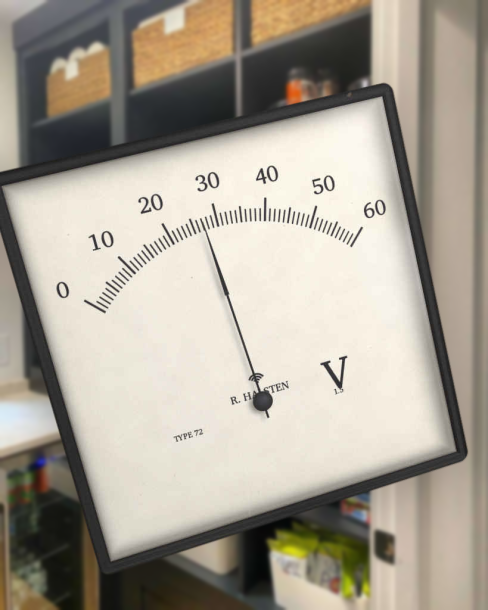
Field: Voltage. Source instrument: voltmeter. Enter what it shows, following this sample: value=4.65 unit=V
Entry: value=27 unit=V
